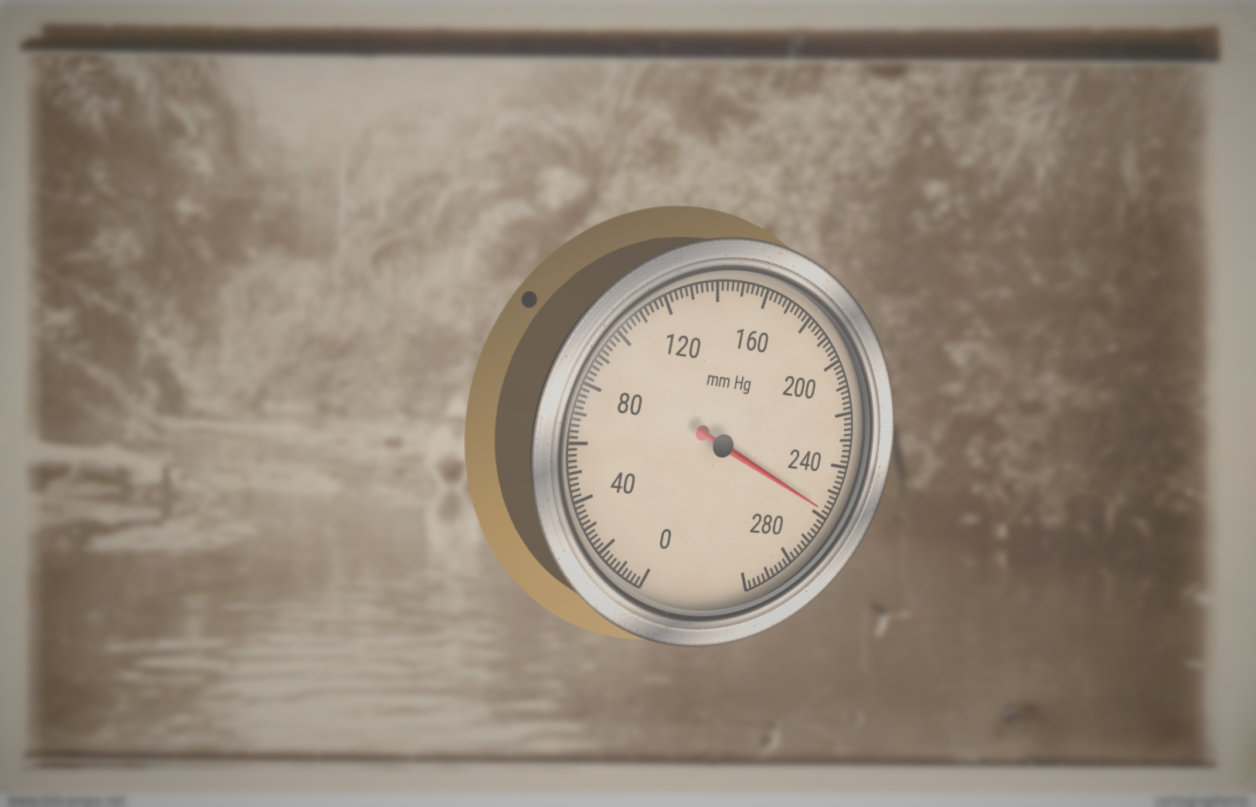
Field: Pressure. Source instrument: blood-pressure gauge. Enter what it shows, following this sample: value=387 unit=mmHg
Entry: value=258 unit=mmHg
